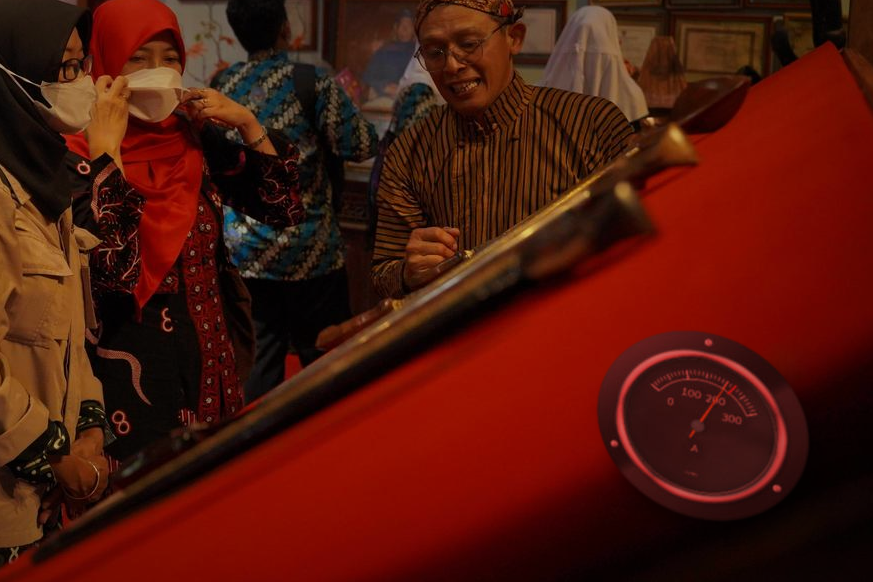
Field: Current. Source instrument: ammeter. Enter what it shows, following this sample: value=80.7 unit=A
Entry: value=200 unit=A
